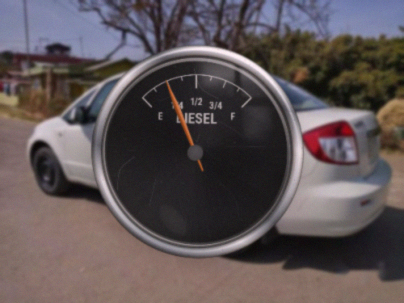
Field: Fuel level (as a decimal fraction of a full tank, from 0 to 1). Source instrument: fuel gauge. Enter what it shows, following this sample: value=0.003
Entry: value=0.25
